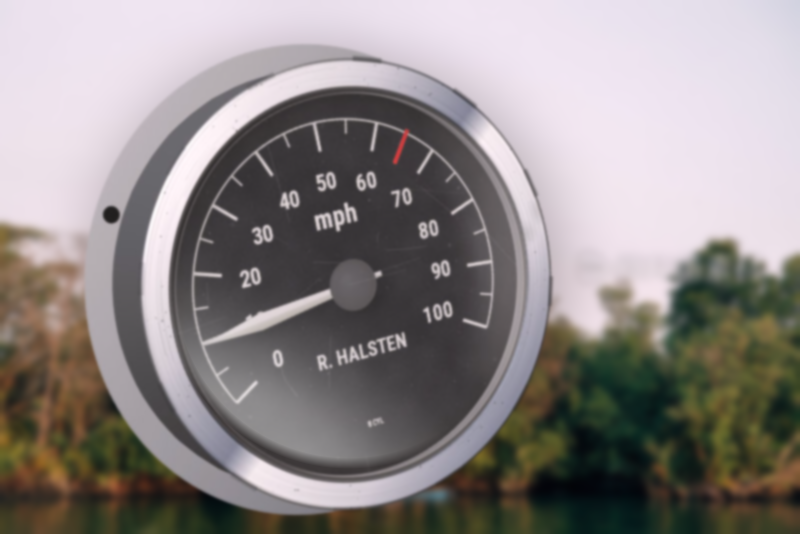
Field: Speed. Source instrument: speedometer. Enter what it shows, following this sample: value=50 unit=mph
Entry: value=10 unit=mph
